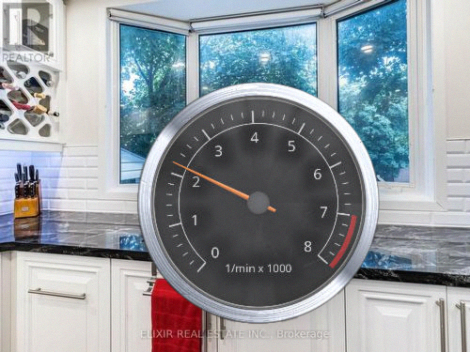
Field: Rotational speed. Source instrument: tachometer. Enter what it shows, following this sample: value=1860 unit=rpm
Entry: value=2200 unit=rpm
